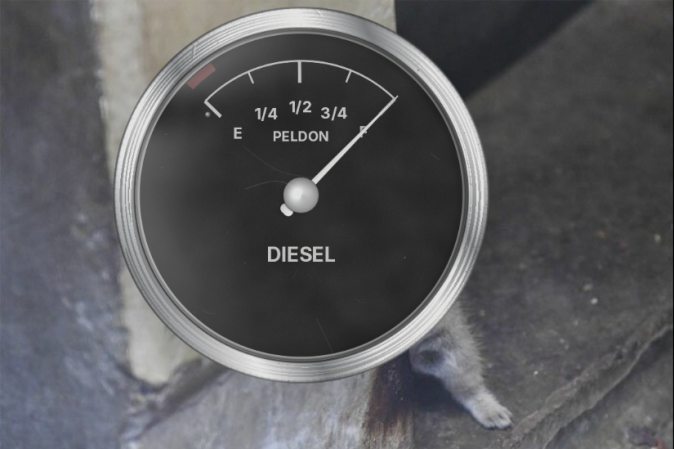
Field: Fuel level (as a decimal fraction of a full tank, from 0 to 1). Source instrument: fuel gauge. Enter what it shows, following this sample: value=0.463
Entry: value=1
